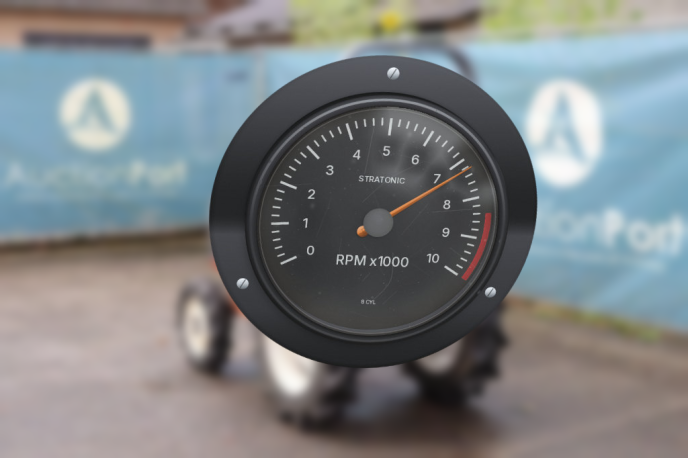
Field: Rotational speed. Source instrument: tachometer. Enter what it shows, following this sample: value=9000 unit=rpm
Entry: value=7200 unit=rpm
